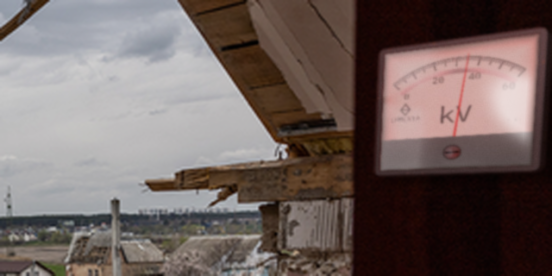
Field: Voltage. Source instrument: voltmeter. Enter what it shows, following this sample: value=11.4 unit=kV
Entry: value=35 unit=kV
